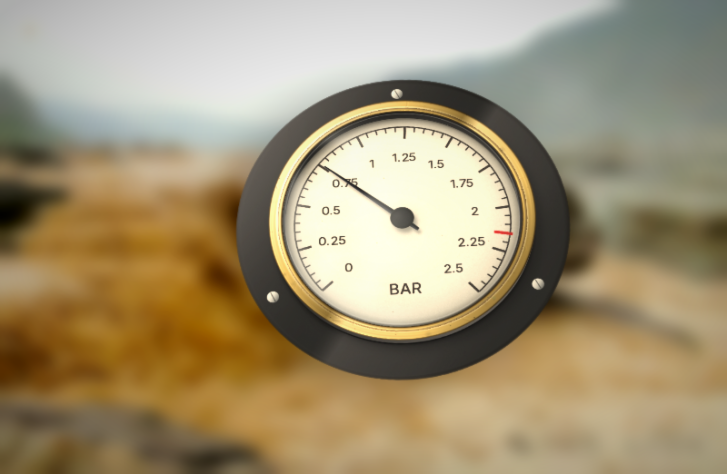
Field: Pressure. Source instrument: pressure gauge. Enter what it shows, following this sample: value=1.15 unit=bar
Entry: value=0.75 unit=bar
